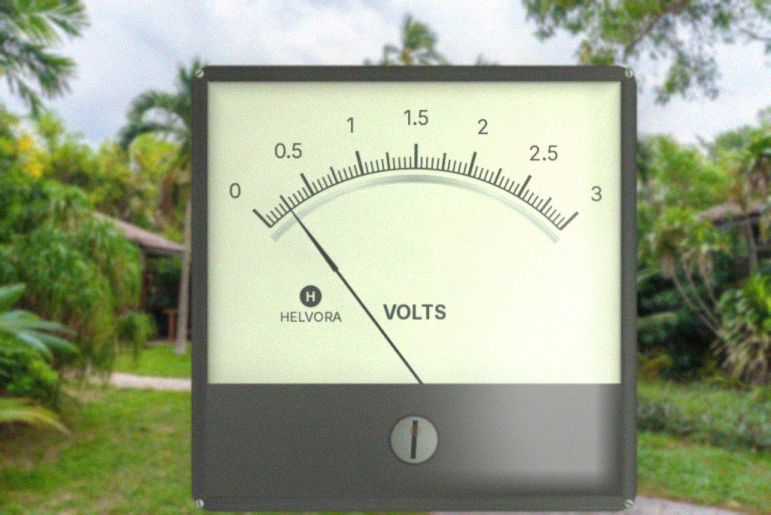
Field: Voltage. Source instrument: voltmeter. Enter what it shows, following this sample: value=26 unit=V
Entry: value=0.25 unit=V
